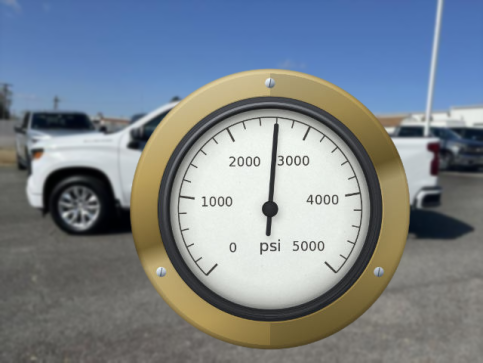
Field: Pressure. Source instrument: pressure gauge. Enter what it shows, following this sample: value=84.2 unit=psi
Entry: value=2600 unit=psi
